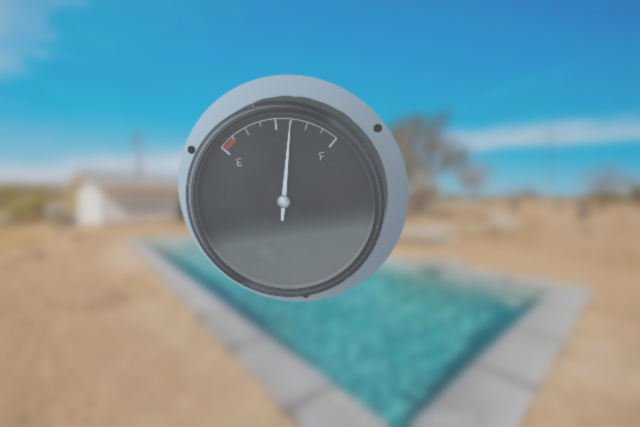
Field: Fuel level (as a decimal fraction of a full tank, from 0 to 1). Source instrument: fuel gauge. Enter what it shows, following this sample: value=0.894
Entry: value=0.625
